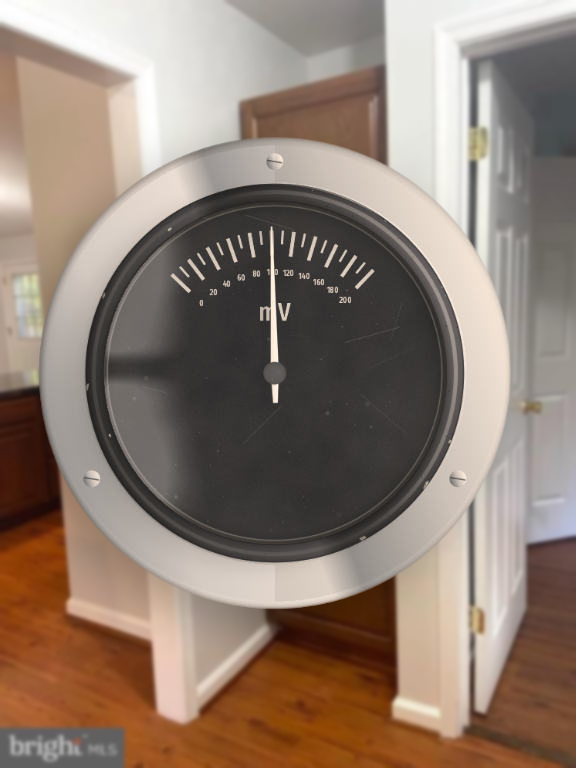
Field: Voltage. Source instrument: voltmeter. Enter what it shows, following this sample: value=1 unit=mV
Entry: value=100 unit=mV
